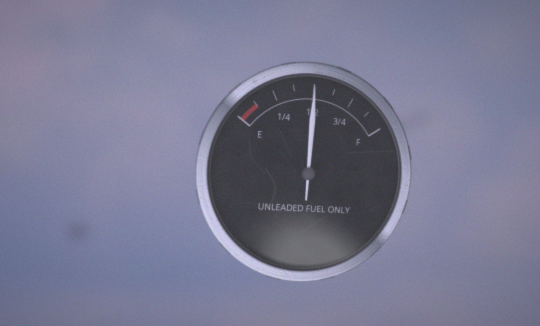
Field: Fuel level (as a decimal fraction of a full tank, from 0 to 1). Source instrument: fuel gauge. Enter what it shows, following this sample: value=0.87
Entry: value=0.5
